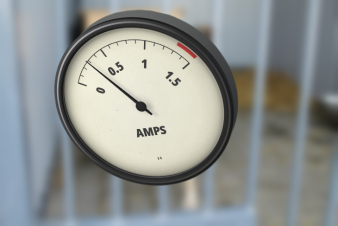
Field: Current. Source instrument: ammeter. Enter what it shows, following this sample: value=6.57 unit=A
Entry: value=0.3 unit=A
